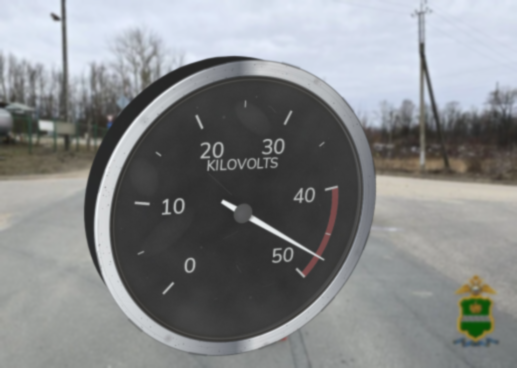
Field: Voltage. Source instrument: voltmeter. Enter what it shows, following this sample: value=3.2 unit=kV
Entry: value=47.5 unit=kV
